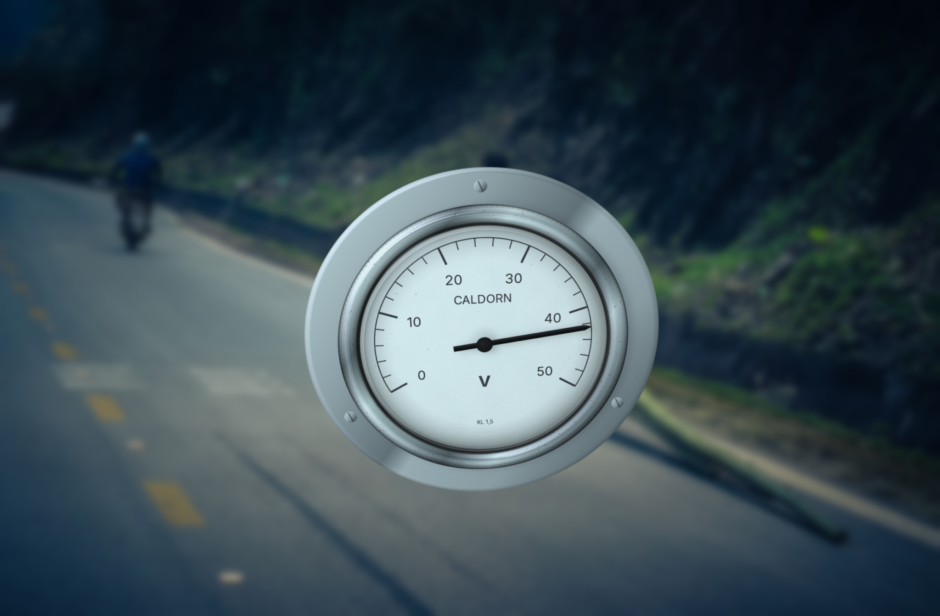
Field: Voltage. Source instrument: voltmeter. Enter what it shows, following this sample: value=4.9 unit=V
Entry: value=42 unit=V
